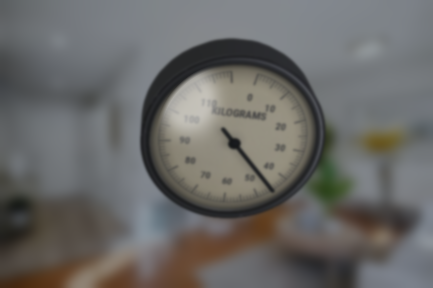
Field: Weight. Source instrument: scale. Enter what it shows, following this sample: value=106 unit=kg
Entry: value=45 unit=kg
